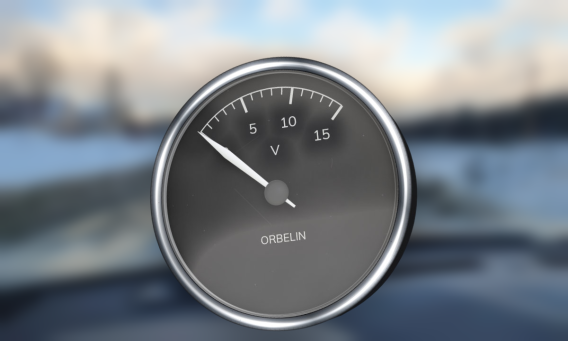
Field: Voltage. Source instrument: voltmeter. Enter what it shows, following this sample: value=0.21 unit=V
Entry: value=0 unit=V
